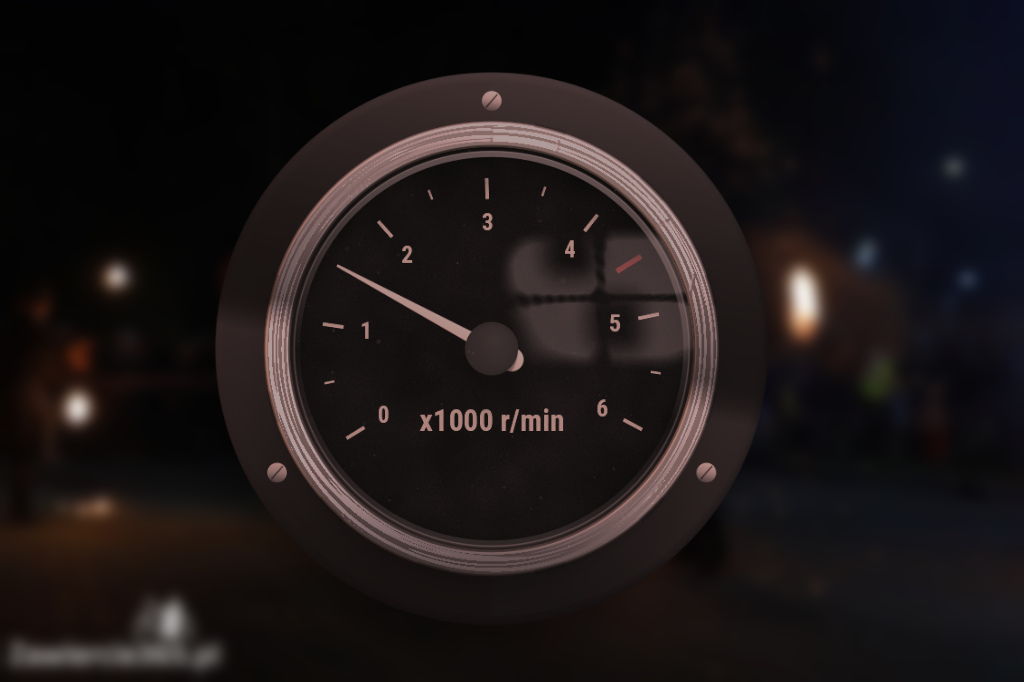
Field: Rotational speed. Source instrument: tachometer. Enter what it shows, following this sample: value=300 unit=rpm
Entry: value=1500 unit=rpm
